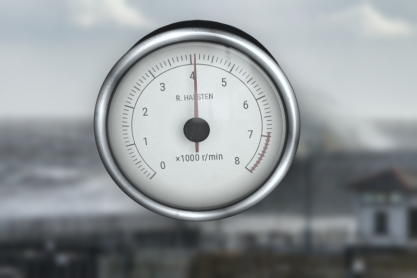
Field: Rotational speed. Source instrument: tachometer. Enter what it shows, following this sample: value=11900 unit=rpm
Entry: value=4100 unit=rpm
